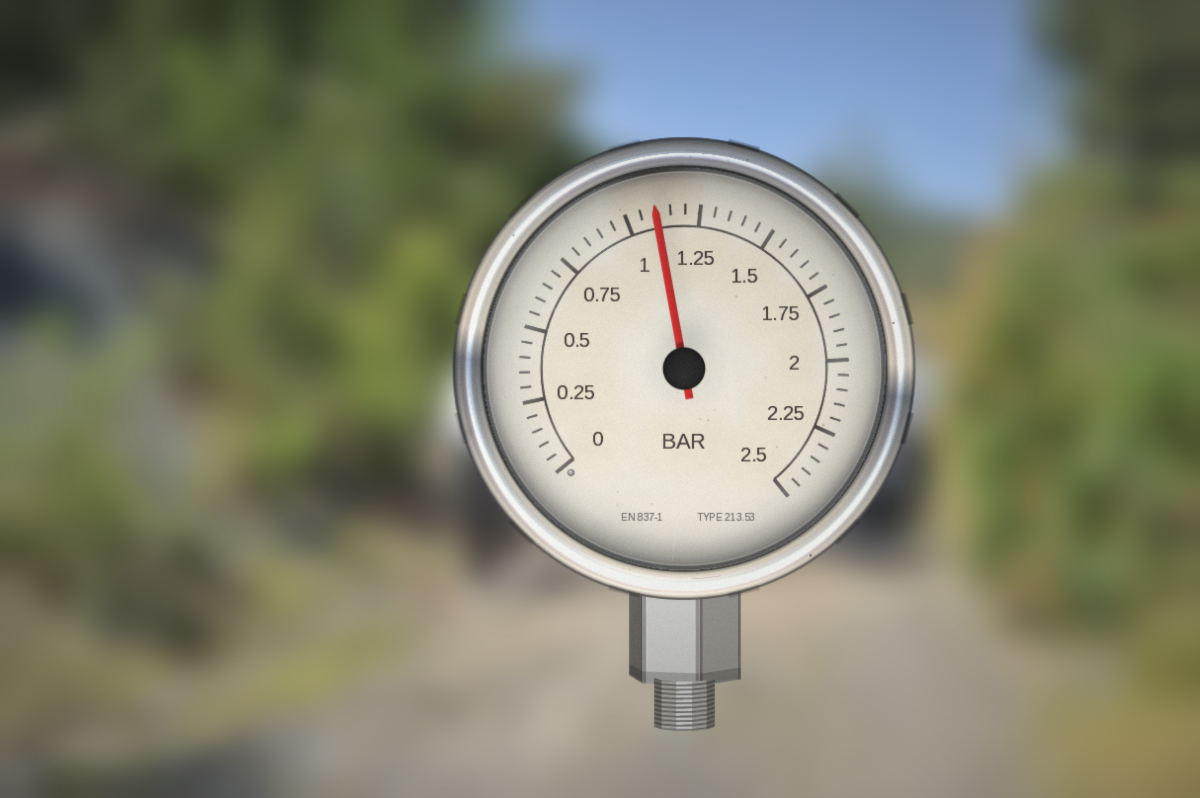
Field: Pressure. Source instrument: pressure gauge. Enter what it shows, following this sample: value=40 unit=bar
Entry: value=1.1 unit=bar
